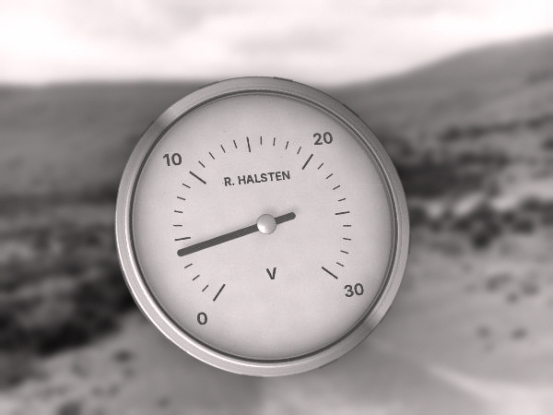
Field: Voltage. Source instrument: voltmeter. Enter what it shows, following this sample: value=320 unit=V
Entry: value=4 unit=V
